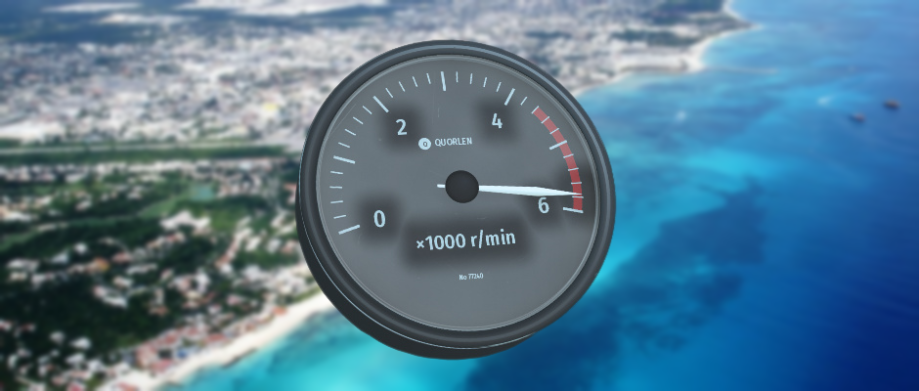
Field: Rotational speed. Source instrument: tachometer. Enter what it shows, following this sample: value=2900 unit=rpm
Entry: value=5800 unit=rpm
